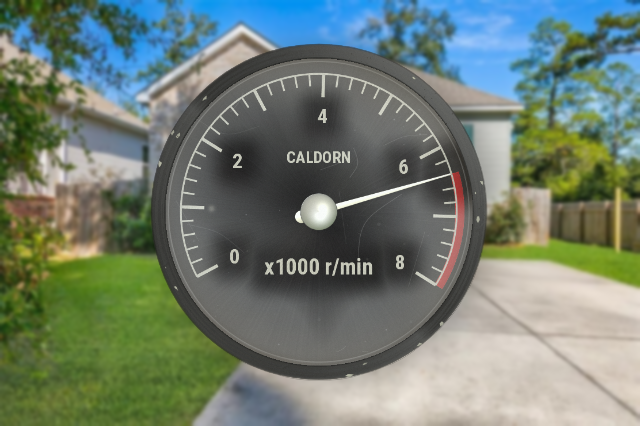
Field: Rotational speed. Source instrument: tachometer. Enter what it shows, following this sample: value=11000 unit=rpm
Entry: value=6400 unit=rpm
